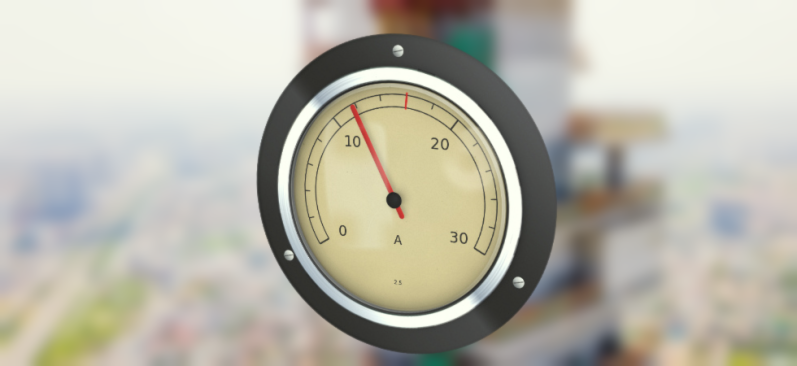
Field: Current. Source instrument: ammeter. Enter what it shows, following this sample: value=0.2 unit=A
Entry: value=12 unit=A
